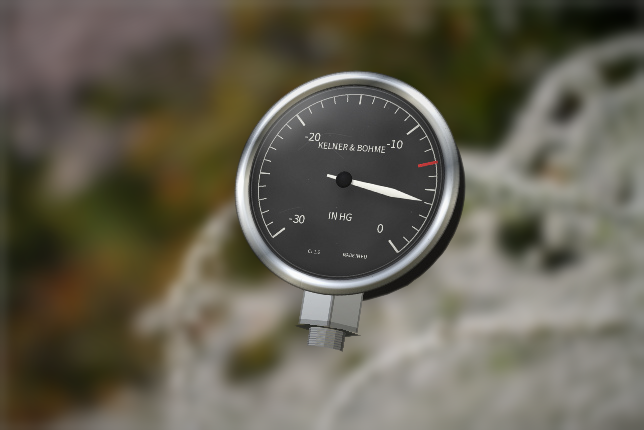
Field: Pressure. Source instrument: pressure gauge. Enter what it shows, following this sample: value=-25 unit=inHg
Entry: value=-4 unit=inHg
